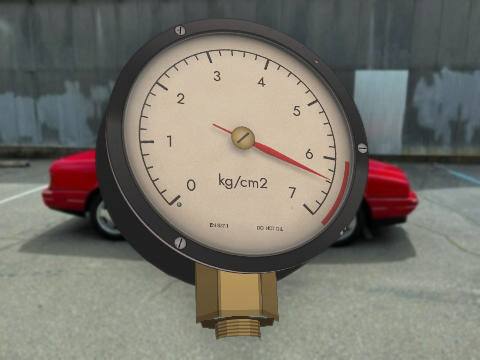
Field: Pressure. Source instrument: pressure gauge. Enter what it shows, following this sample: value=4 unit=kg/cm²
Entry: value=6.4 unit=kg/cm²
